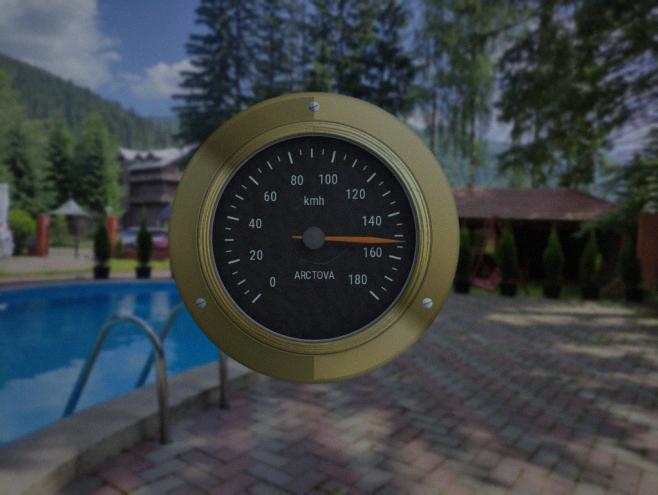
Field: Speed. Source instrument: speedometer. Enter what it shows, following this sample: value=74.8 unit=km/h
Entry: value=152.5 unit=km/h
